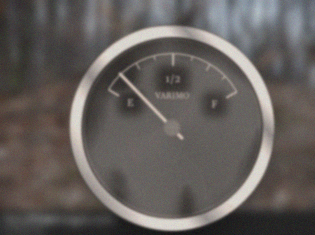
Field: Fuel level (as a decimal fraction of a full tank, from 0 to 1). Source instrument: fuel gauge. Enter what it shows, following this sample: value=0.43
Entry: value=0.125
